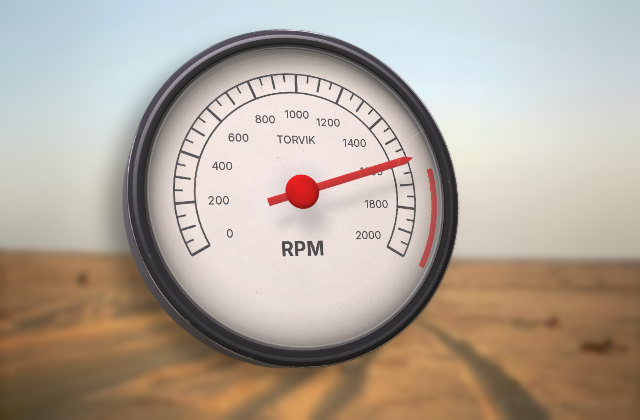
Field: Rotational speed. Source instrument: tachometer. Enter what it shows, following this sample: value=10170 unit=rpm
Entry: value=1600 unit=rpm
